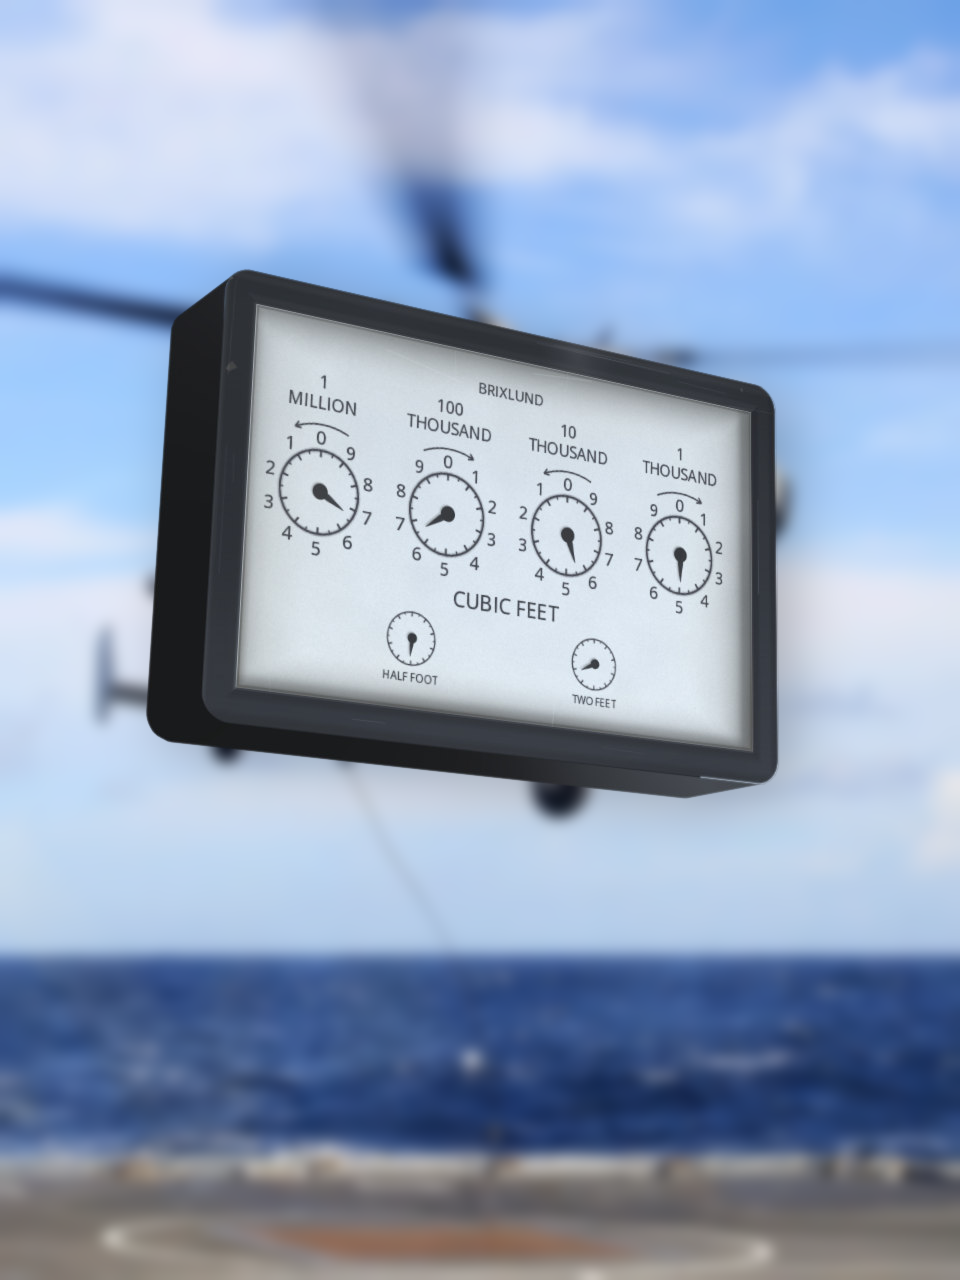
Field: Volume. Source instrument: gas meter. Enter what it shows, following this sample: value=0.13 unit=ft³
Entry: value=665500 unit=ft³
